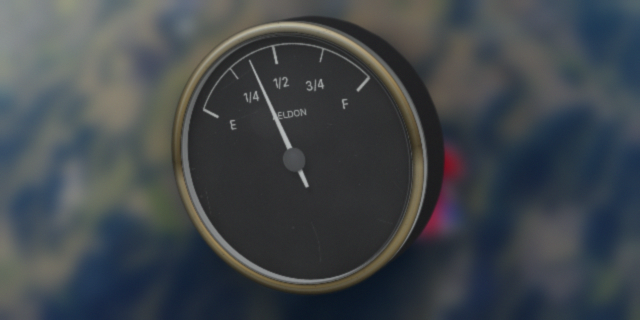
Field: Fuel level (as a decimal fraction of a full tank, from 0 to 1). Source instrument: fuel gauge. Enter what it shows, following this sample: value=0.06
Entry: value=0.375
